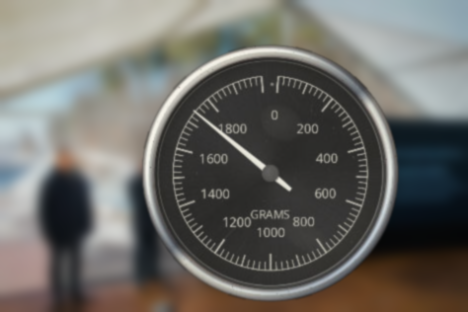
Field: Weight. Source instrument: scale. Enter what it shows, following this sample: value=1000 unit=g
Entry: value=1740 unit=g
